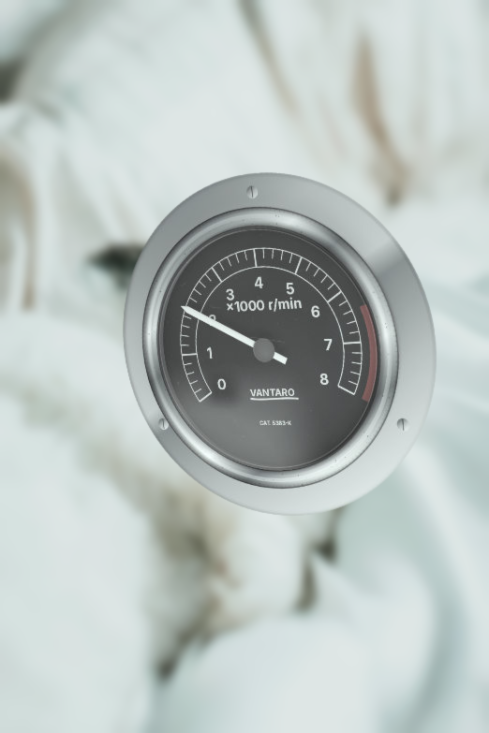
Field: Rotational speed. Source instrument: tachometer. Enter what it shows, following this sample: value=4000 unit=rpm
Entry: value=2000 unit=rpm
